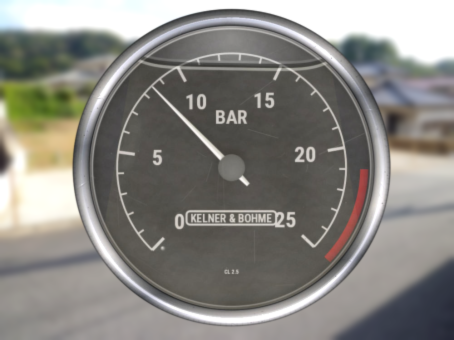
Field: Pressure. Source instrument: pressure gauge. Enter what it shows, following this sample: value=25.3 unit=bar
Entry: value=8.5 unit=bar
